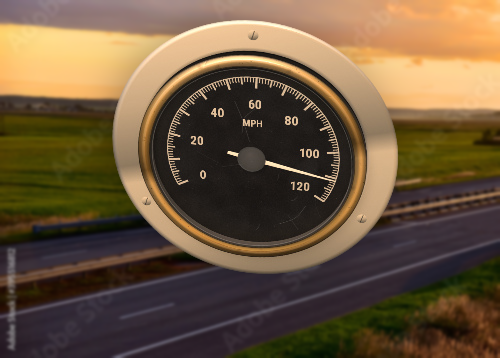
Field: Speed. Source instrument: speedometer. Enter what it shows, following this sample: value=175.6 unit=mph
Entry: value=110 unit=mph
